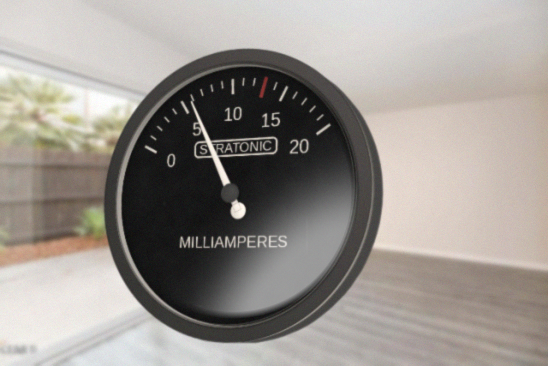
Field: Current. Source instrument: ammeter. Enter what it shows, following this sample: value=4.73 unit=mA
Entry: value=6 unit=mA
